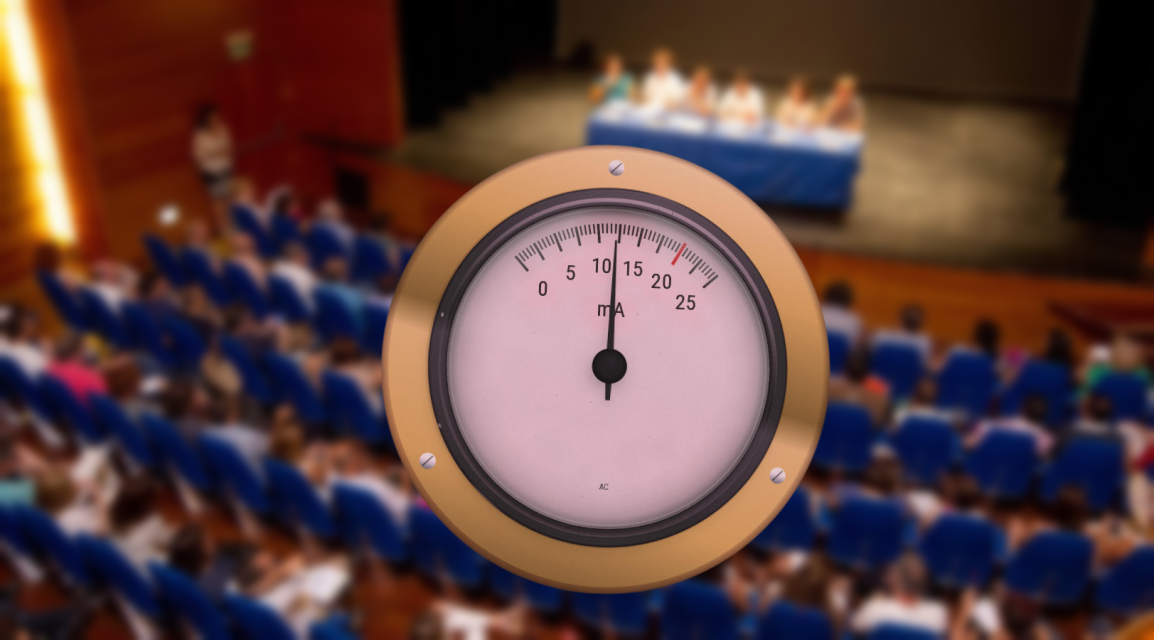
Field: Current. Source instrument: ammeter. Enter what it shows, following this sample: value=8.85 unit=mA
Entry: value=12 unit=mA
